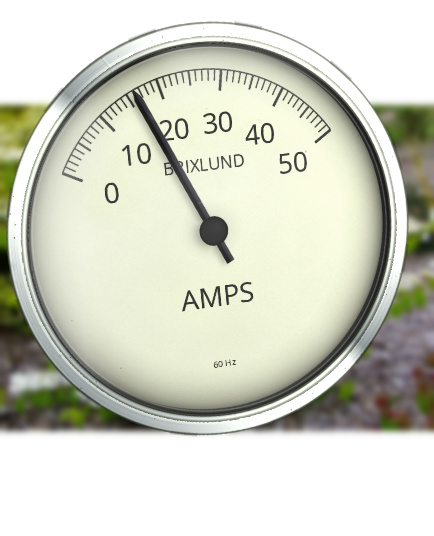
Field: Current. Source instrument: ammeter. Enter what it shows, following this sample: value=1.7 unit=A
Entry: value=16 unit=A
